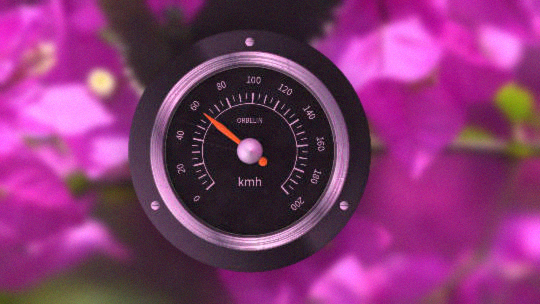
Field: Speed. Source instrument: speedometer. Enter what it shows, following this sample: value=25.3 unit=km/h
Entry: value=60 unit=km/h
